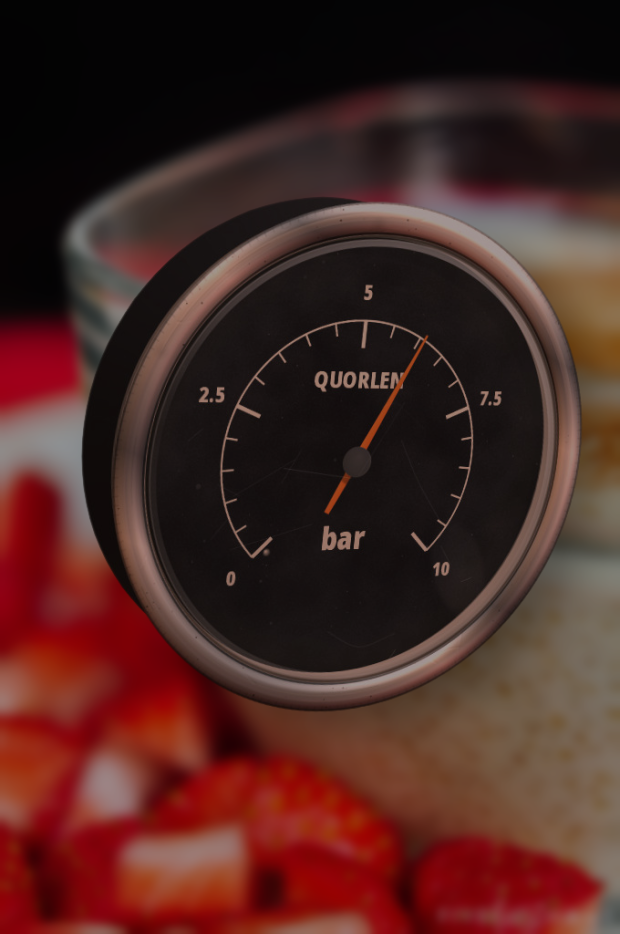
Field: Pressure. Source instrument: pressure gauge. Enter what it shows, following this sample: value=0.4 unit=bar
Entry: value=6 unit=bar
